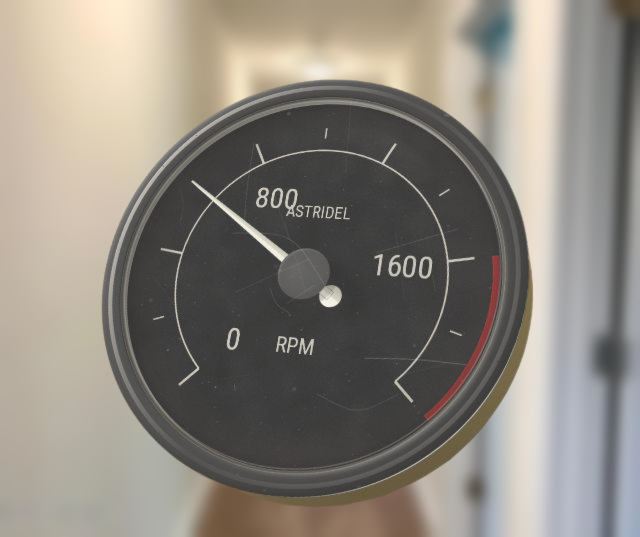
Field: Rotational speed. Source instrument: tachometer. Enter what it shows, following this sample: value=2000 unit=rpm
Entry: value=600 unit=rpm
